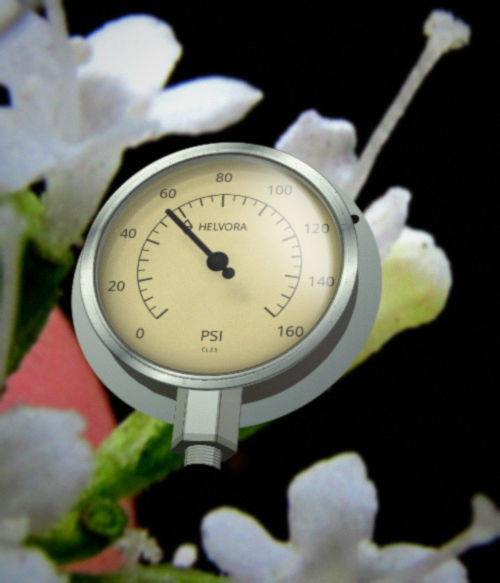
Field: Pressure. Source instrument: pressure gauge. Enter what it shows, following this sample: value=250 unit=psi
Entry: value=55 unit=psi
